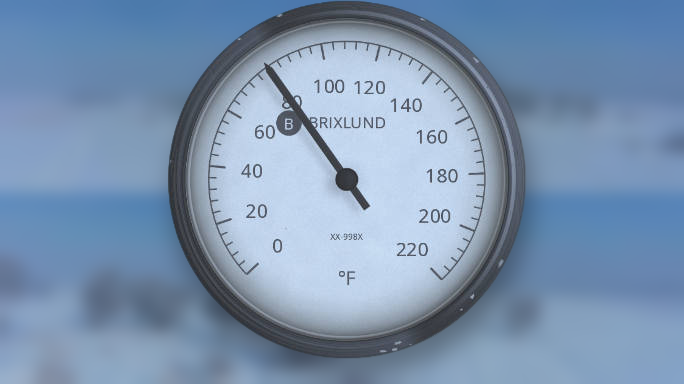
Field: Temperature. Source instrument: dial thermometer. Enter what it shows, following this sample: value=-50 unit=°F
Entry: value=80 unit=°F
